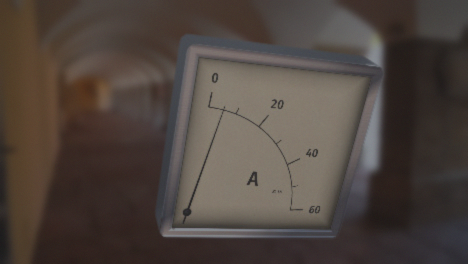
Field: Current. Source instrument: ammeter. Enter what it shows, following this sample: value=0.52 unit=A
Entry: value=5 unit=A
